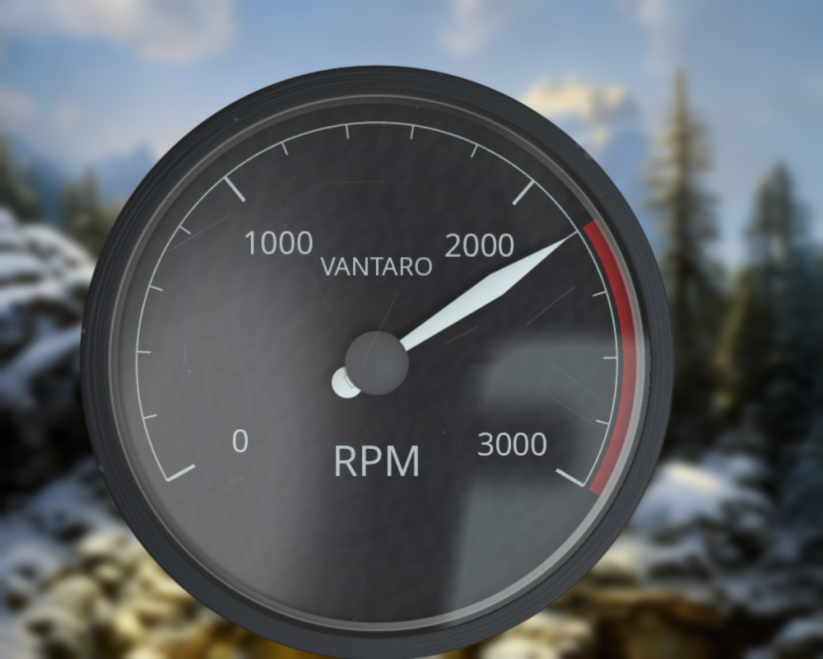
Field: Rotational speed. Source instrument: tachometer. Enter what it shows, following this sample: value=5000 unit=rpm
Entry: value=2200 unit=rpm
